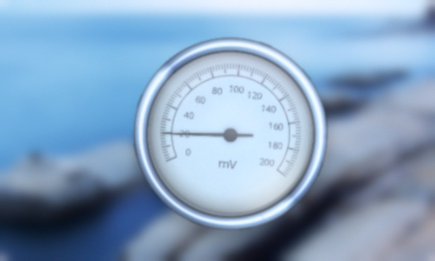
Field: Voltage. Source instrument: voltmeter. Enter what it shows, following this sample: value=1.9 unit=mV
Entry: value=20 unit=mV
